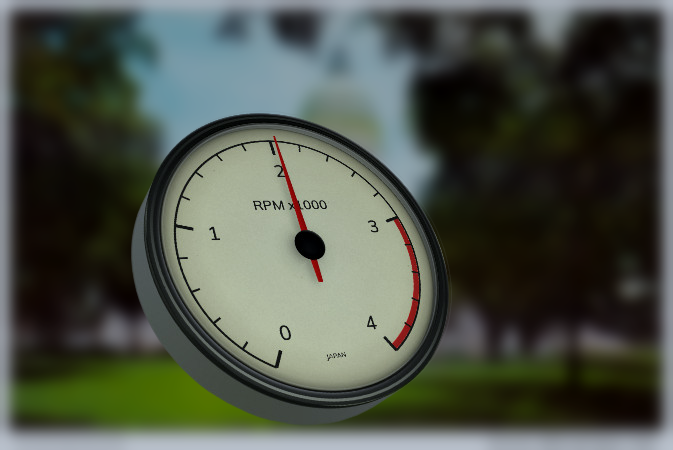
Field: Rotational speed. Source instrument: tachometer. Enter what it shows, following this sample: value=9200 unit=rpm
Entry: value=2000 unit=rpm
